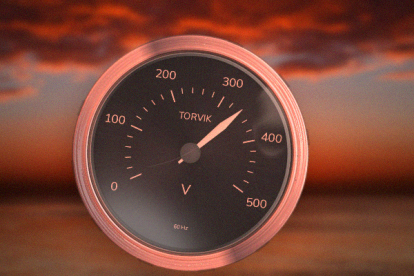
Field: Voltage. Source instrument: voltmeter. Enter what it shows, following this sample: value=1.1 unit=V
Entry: value=340 unit=V
